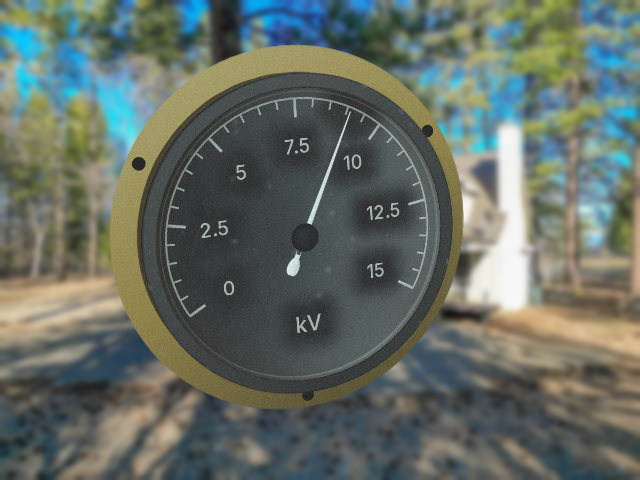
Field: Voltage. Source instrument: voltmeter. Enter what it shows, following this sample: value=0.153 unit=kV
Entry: value=9 unit=kV
